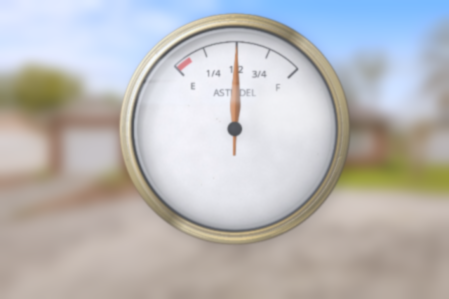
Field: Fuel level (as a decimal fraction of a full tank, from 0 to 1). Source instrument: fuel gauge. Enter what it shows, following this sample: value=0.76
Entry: value=0.5
